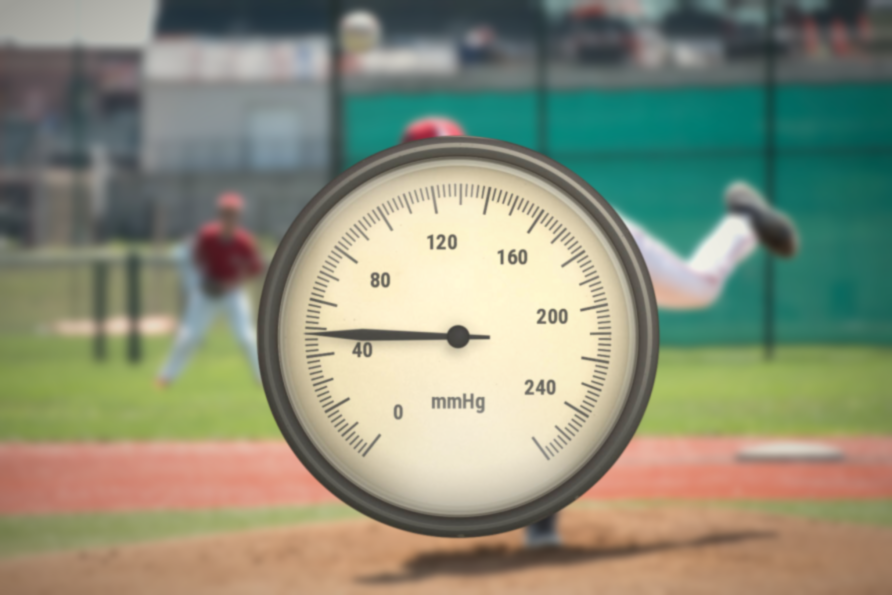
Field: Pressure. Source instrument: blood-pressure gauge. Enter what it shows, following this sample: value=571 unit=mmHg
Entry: value=48 unit=mmHg
